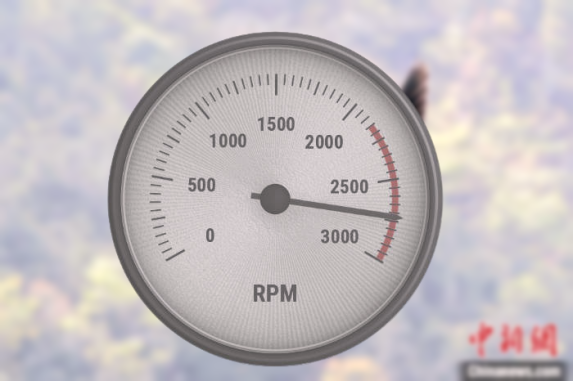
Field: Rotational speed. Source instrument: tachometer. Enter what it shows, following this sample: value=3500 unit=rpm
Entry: value=2725 unit=rpm
